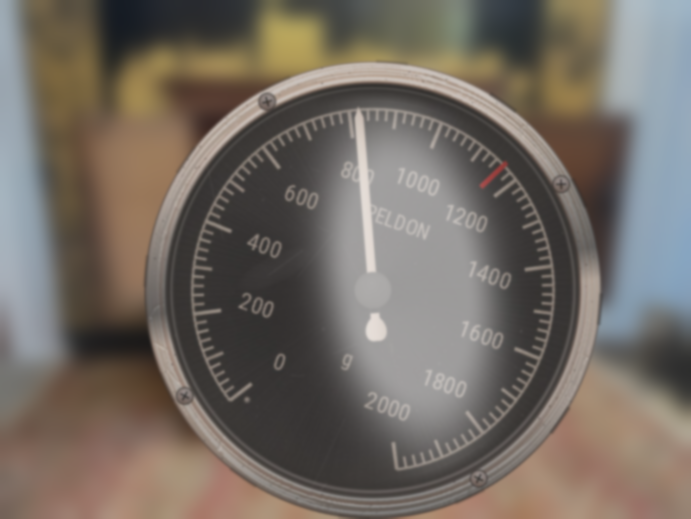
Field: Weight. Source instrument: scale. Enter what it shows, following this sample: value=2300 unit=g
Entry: value=820 unit=g
